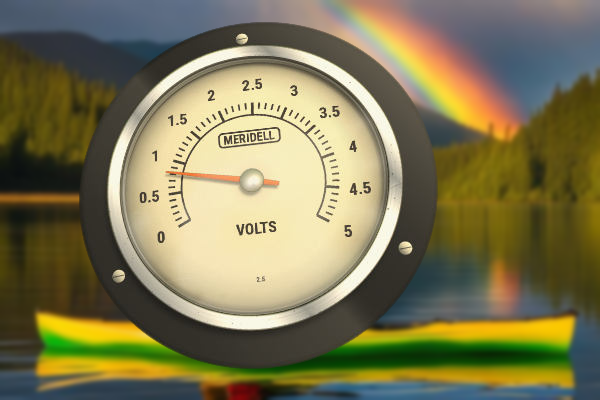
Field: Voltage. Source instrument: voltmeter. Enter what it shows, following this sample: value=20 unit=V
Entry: value=0.8 unit=V
